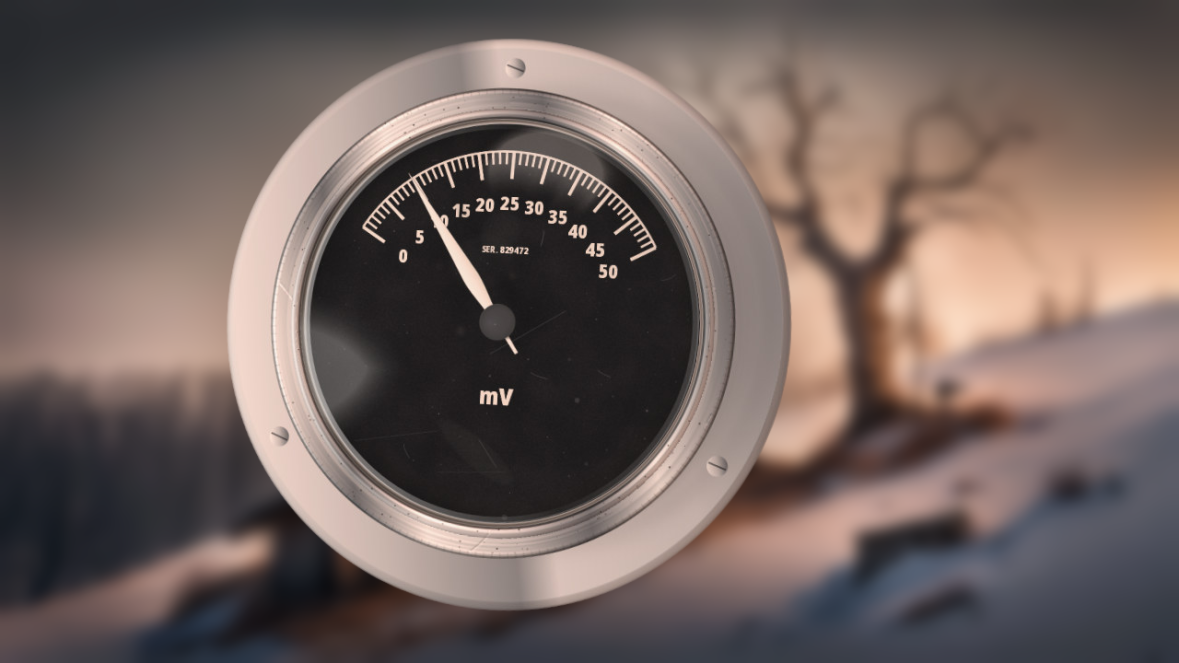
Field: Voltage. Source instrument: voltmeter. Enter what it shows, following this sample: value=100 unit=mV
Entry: value=10 unit=mV
